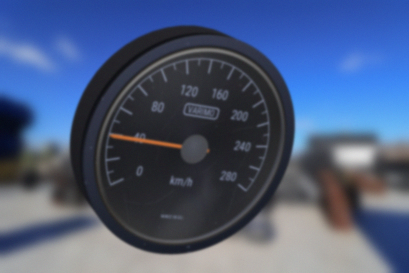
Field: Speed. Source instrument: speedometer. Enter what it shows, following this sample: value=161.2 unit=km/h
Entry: value=40 unit=km/h
